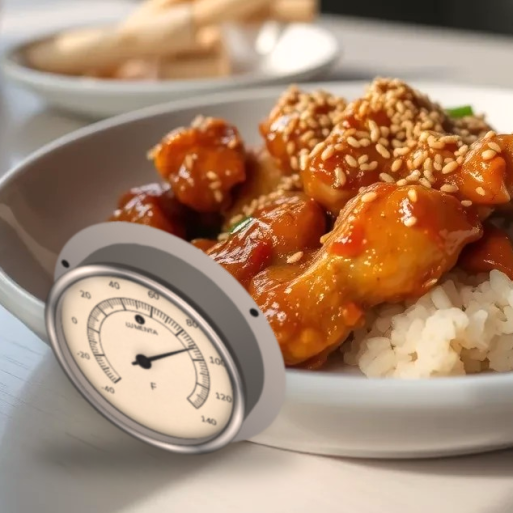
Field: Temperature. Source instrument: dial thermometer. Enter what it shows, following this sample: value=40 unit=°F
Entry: value=90 unit=°F
